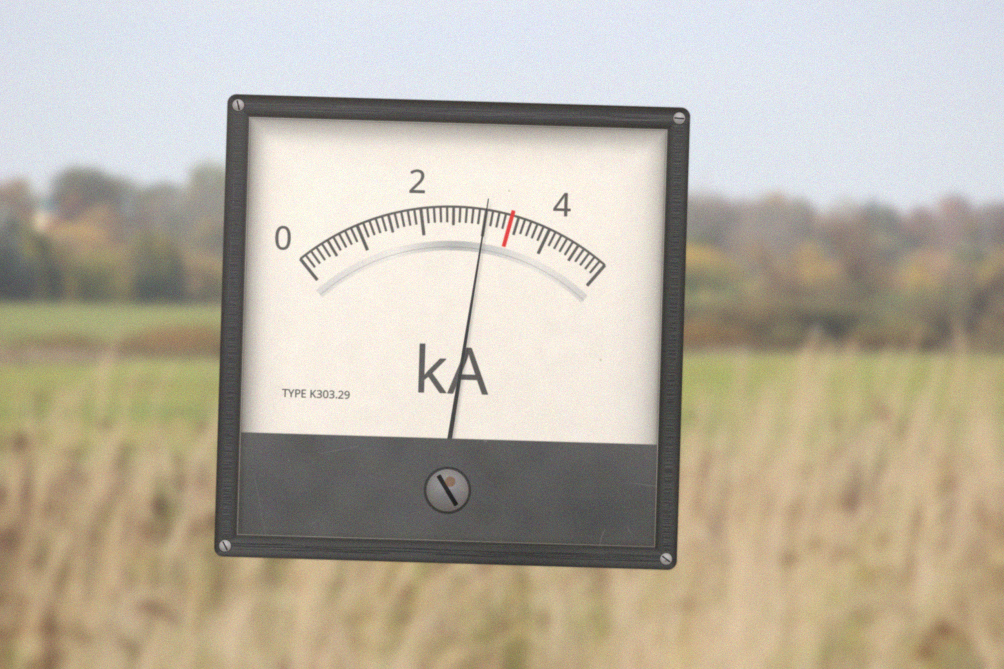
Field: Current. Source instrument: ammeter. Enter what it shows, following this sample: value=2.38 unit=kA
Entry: value=3 unit=kA
